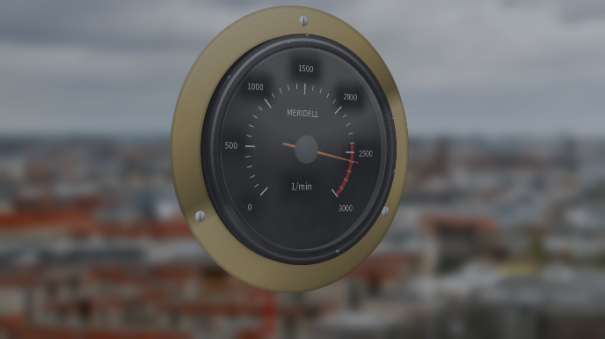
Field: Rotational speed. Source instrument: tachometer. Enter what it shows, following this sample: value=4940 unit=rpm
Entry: value=2600 unit=rpm
